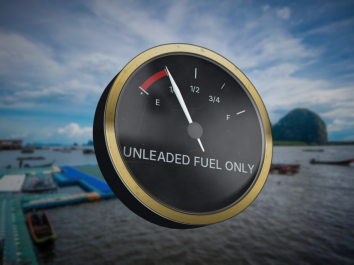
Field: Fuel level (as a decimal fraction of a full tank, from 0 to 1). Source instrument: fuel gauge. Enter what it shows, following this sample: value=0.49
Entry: value=0.25
